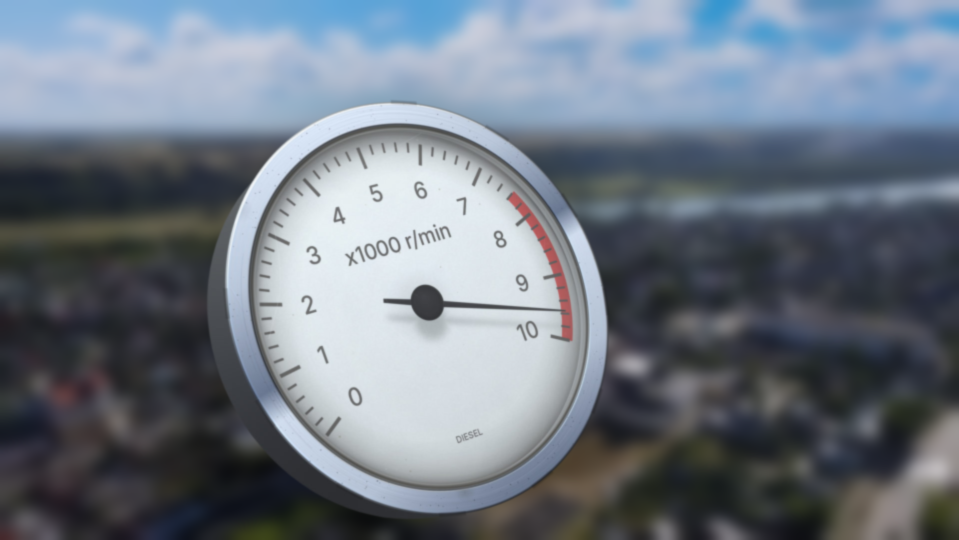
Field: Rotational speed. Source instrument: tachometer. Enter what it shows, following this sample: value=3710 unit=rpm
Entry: value=9600 unit=rpm
